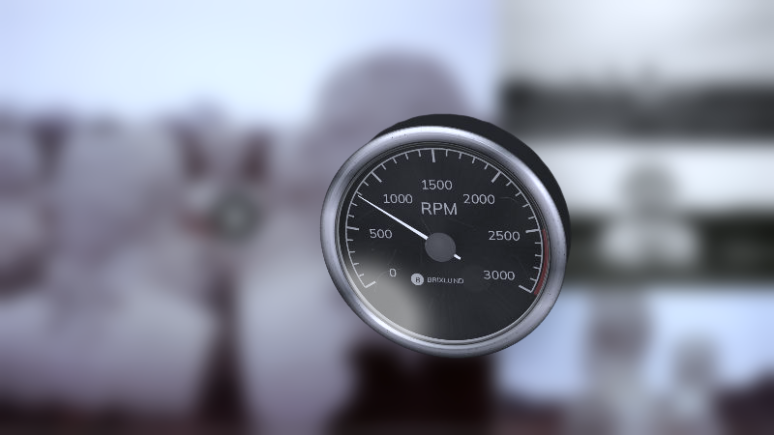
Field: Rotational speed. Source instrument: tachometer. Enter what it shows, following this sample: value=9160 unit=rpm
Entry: value=800 unit=rpm
